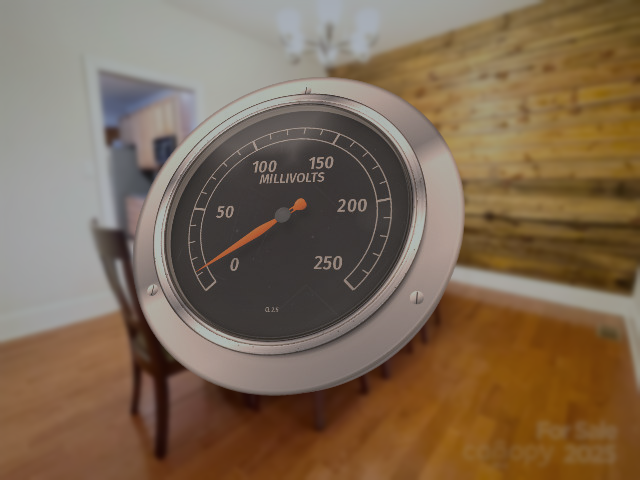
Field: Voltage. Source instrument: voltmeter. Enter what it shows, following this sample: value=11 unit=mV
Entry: value=10 unit=mV
